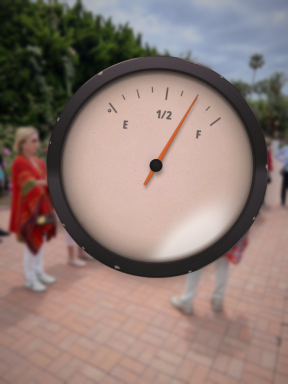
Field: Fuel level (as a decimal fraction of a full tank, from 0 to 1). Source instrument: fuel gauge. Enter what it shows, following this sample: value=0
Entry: value=0.75
